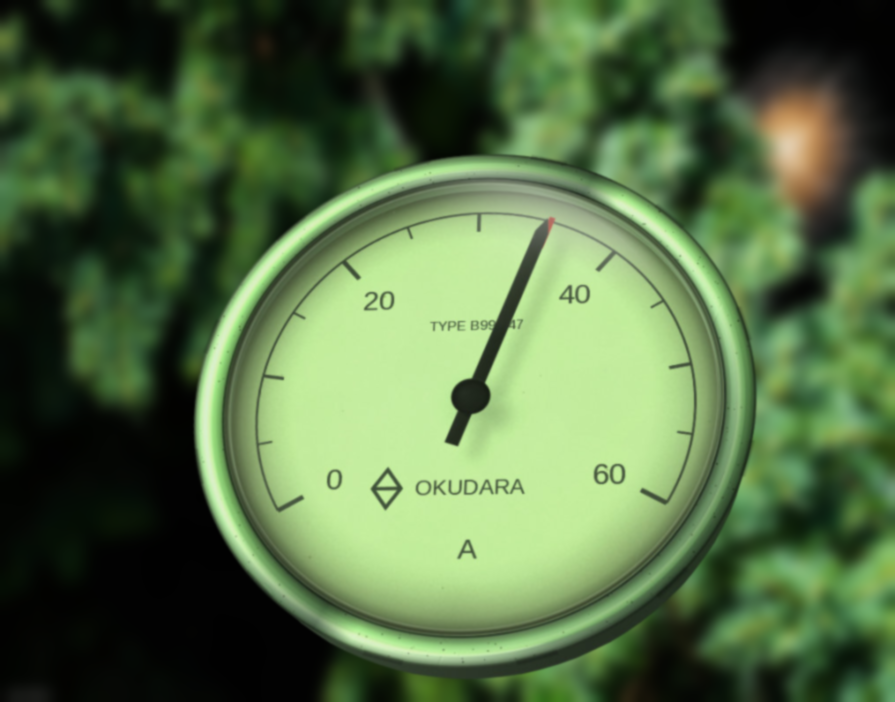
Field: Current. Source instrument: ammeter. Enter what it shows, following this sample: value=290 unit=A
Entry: value=35 unit=A
